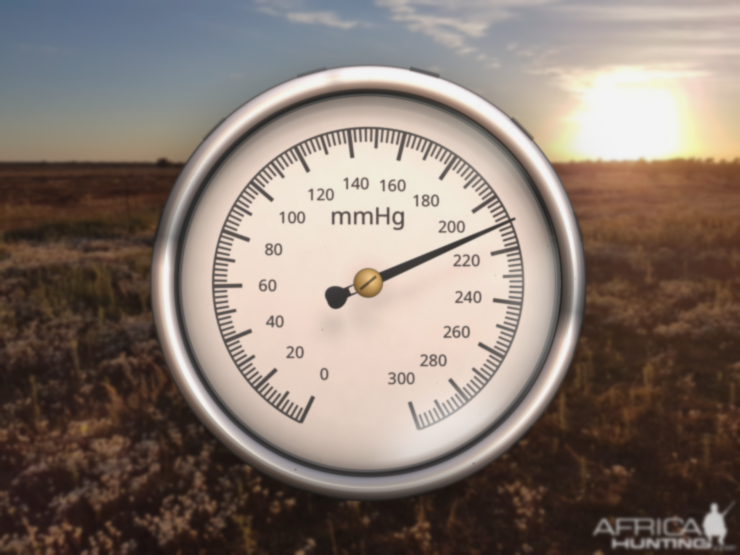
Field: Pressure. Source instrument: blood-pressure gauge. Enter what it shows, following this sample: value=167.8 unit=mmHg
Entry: value=210 unit=mmHg
